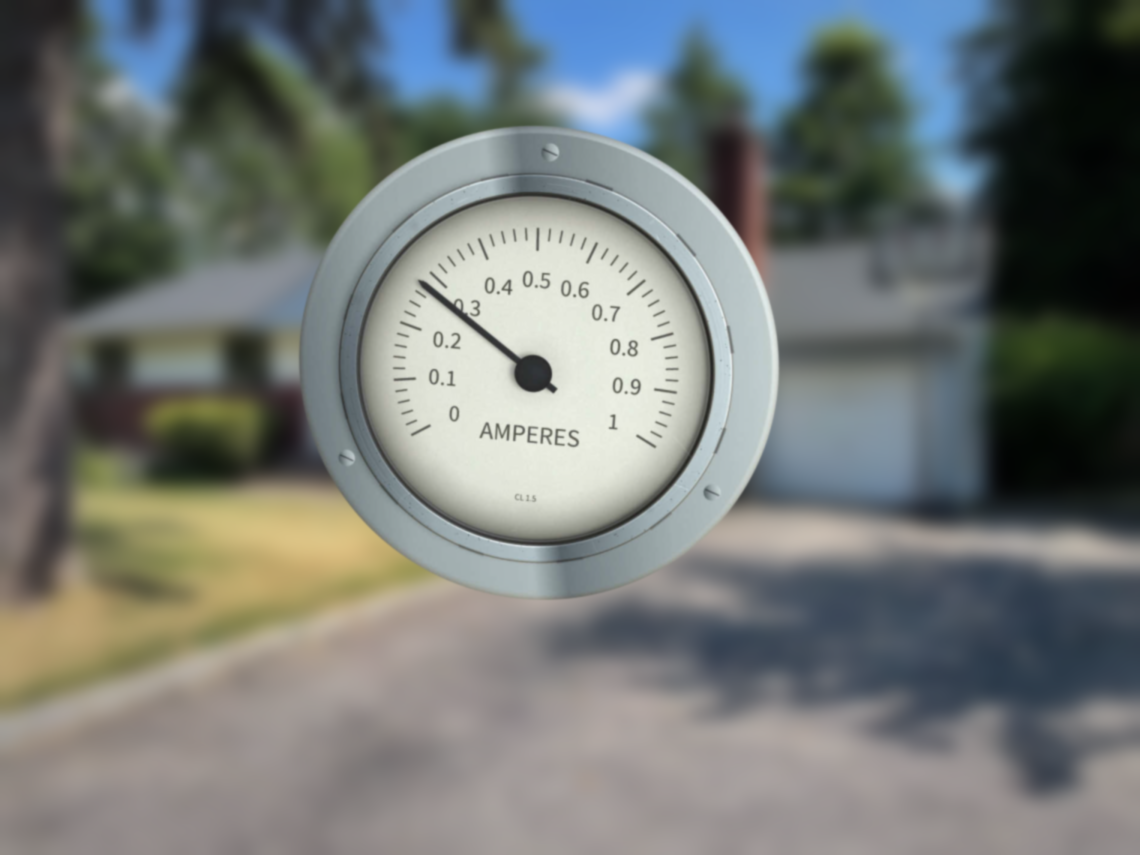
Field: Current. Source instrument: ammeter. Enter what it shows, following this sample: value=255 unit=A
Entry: value=0.28 unit=A
